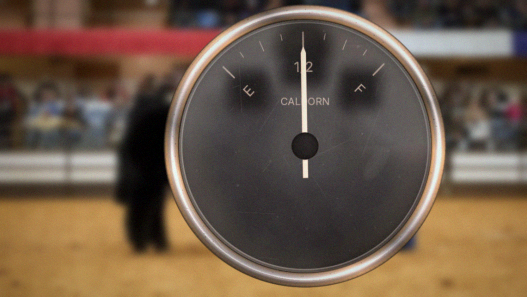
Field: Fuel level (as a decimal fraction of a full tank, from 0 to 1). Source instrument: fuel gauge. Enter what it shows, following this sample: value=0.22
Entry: value=0.5
